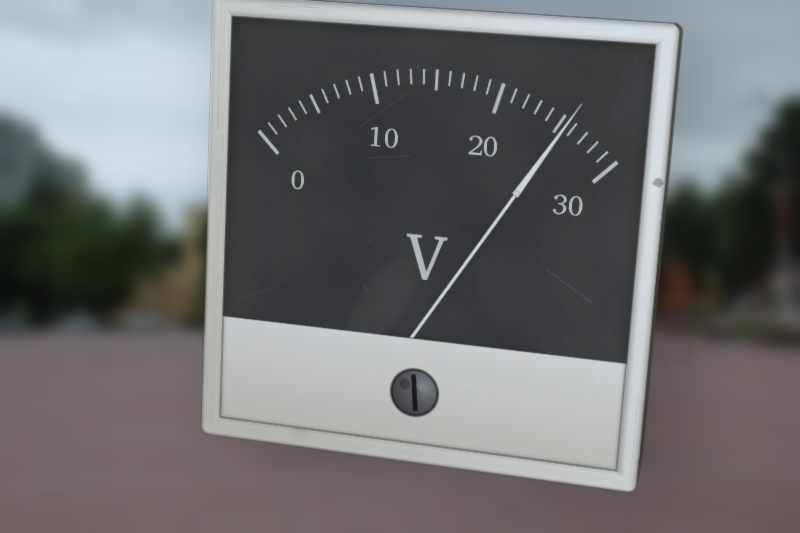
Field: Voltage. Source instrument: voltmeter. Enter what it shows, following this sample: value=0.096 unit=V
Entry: value=25.5 unit=V
